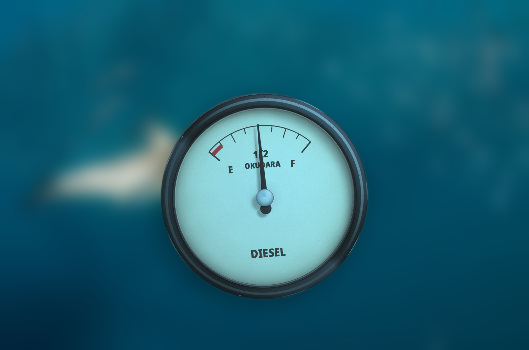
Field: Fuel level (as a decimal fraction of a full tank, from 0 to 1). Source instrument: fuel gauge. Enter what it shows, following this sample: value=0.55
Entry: value=0.5
